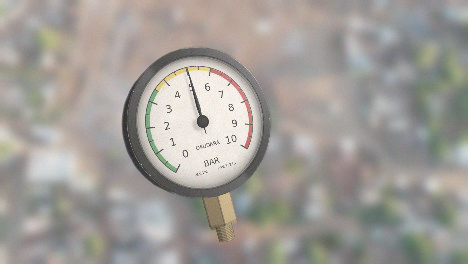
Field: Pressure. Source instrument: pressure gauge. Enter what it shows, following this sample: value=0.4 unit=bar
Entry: value=5 unit=bar
